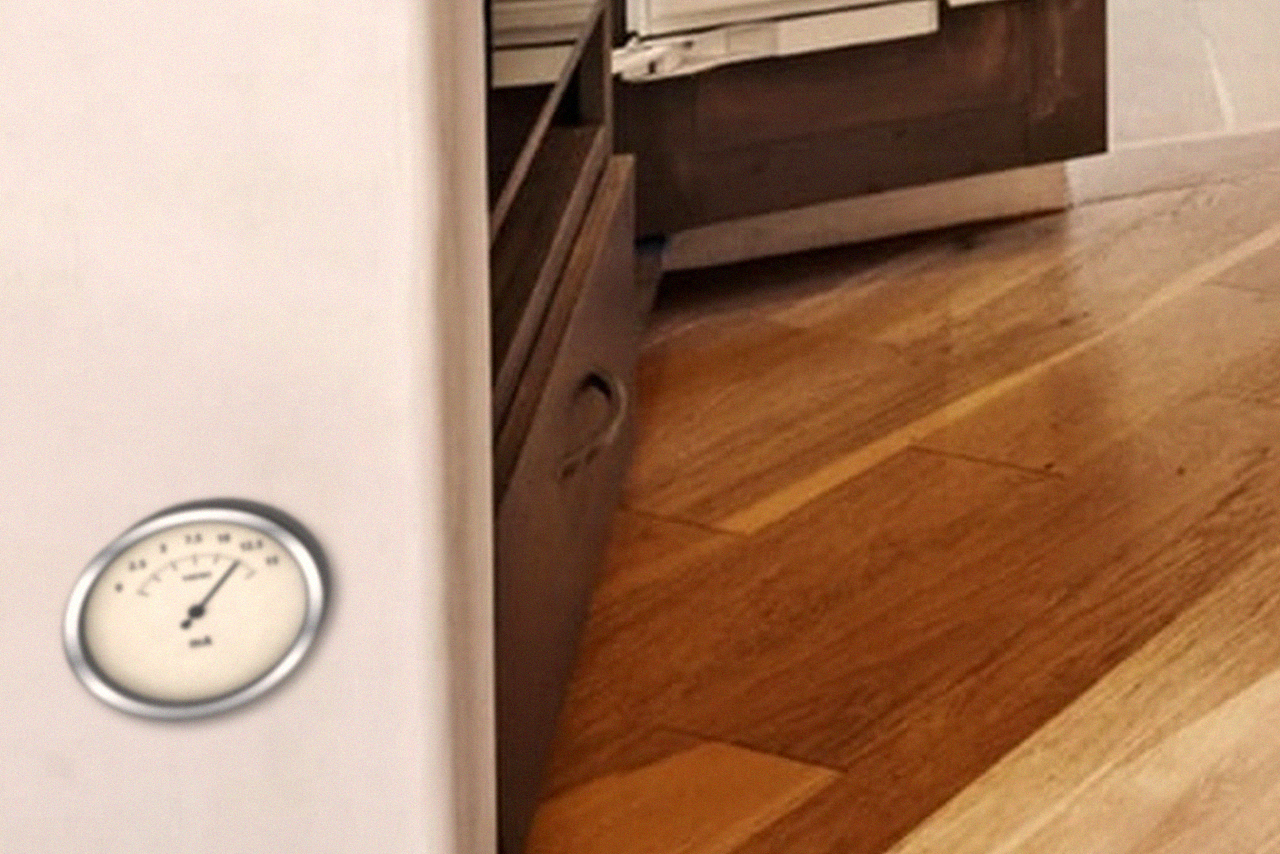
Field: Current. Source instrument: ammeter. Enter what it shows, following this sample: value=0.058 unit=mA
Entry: value=12.5 unit=mA
